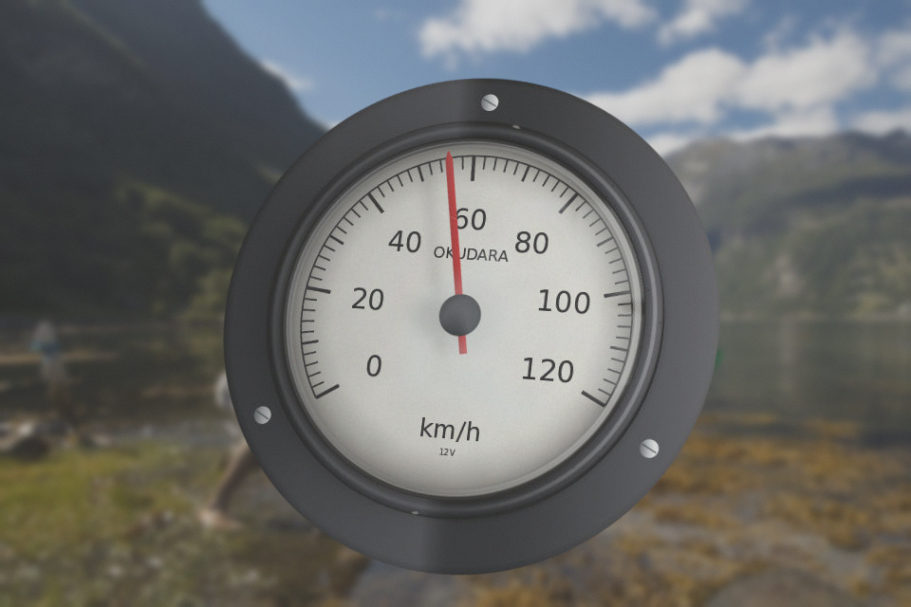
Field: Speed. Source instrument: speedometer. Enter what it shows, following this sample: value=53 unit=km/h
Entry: value=56 unit=km/h
